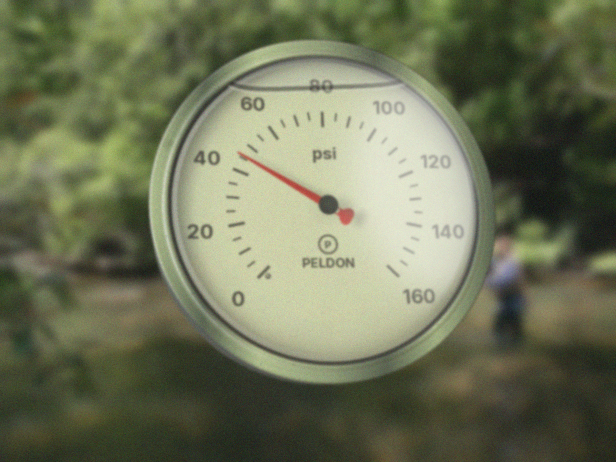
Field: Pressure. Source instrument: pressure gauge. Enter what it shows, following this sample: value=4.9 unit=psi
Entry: value=45 unit=psi
